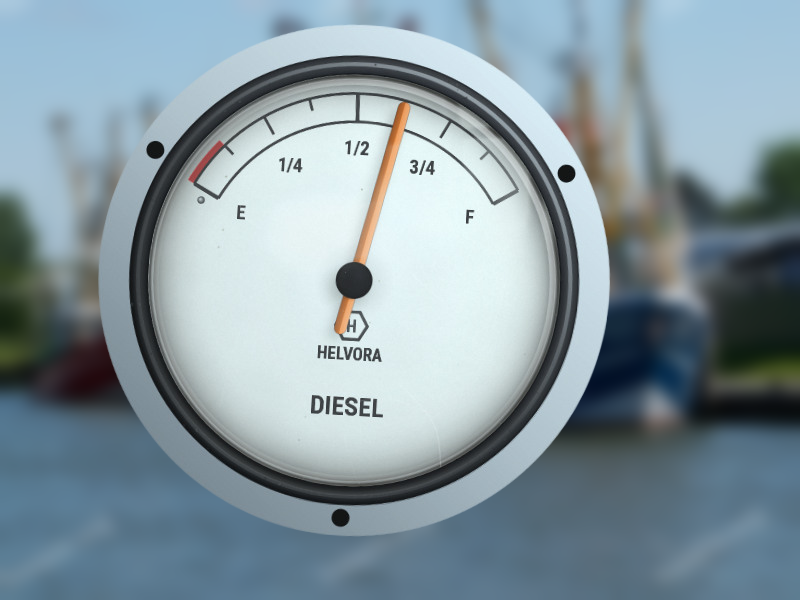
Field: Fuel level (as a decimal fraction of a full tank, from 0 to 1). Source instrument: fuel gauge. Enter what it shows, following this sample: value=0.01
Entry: value=0.625
